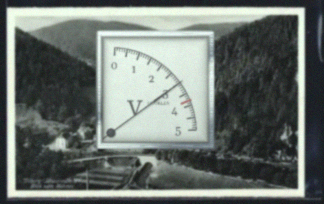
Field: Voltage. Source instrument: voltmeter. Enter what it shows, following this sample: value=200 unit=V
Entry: value=3 unit=V
